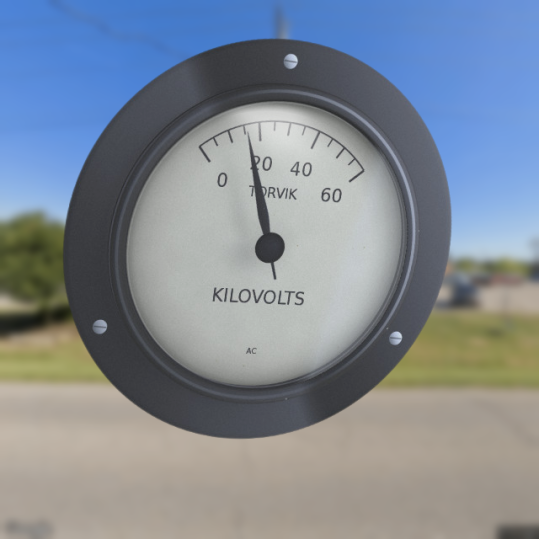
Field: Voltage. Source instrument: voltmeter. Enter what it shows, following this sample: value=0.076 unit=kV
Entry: value=15 unit=kV
